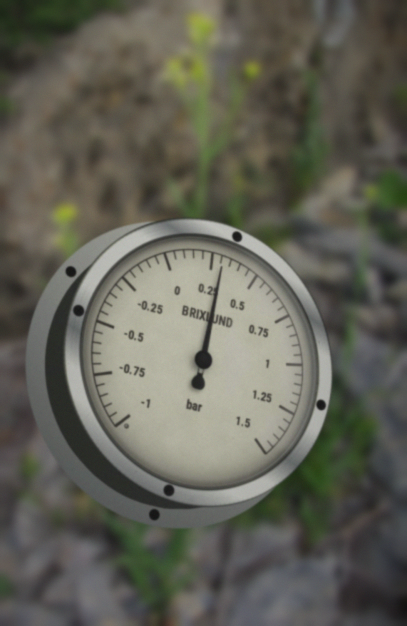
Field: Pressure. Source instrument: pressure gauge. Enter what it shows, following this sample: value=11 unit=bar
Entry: value=0.3 unit=bar
